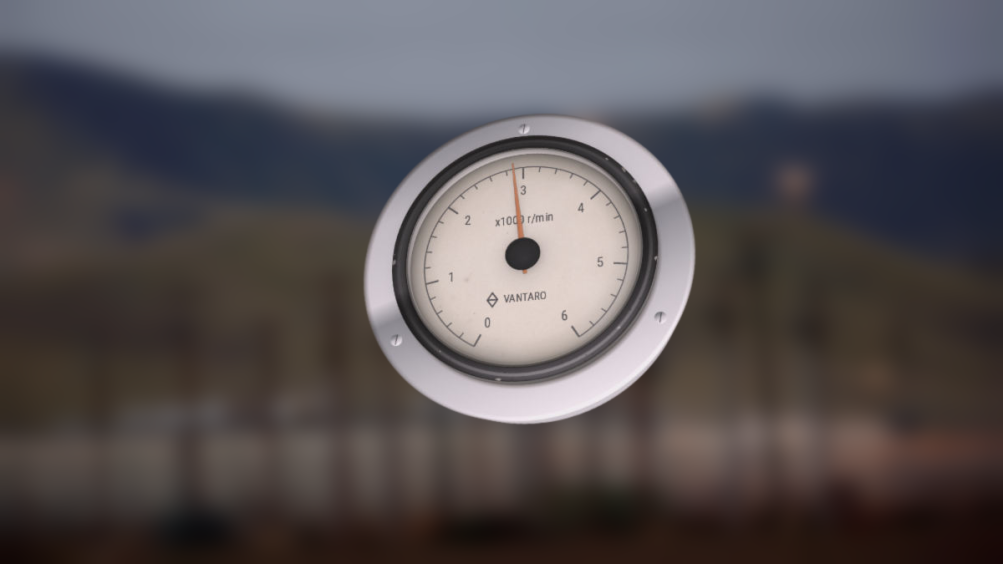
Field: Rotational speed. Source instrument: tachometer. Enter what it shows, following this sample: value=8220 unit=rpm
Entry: value=2900 unit=rpm
